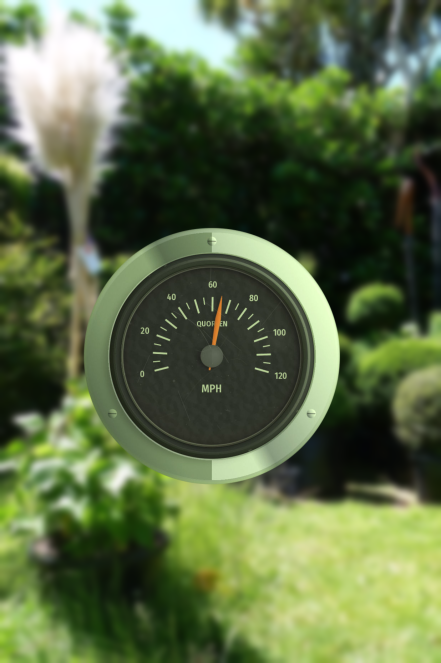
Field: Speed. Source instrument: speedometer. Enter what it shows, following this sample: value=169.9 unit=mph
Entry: value=65 unit=mph
